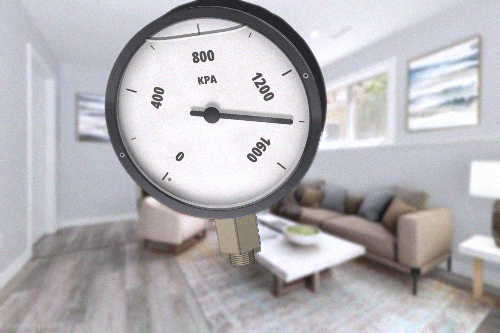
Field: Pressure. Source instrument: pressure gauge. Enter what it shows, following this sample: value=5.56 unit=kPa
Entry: value=1400 unit=kPa
